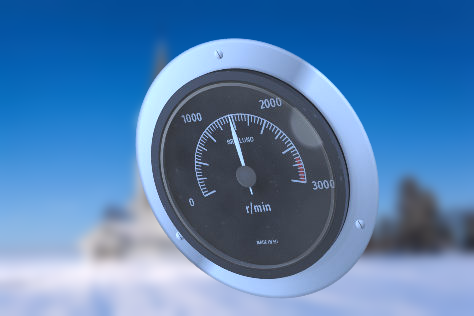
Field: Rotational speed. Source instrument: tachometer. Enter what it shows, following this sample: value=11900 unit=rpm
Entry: value=1500 unit=rpm
